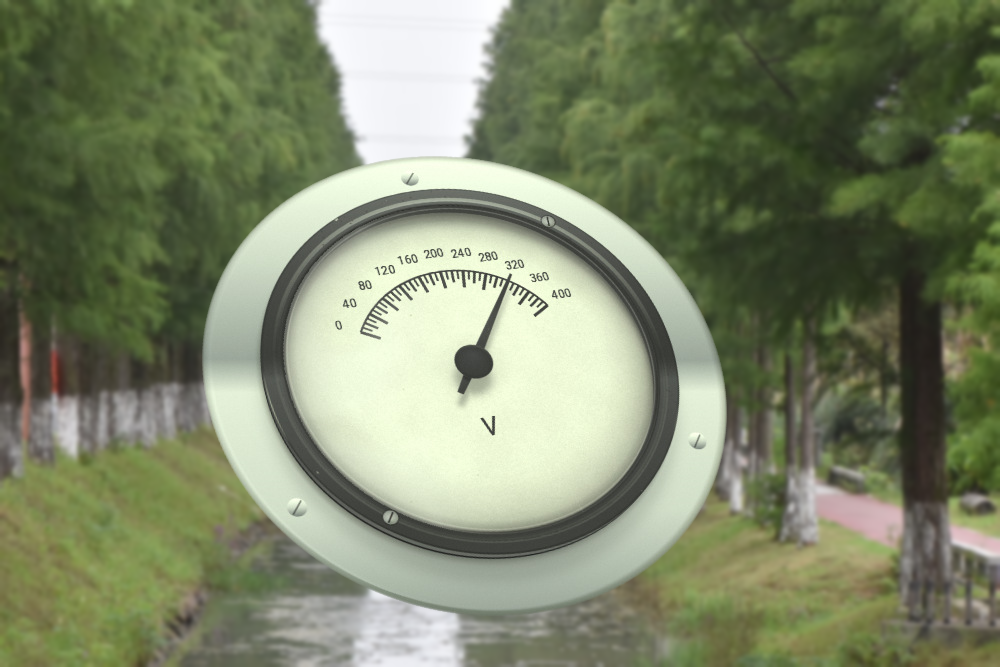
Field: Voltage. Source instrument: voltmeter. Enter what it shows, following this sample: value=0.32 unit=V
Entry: value=320 unit=V
